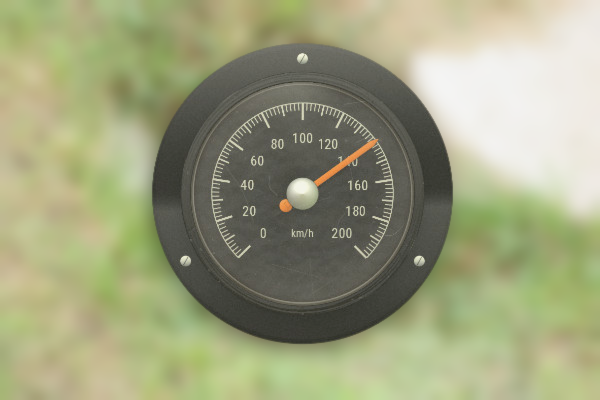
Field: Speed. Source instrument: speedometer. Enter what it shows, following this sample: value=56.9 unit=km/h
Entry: value=140 unit=km/h
